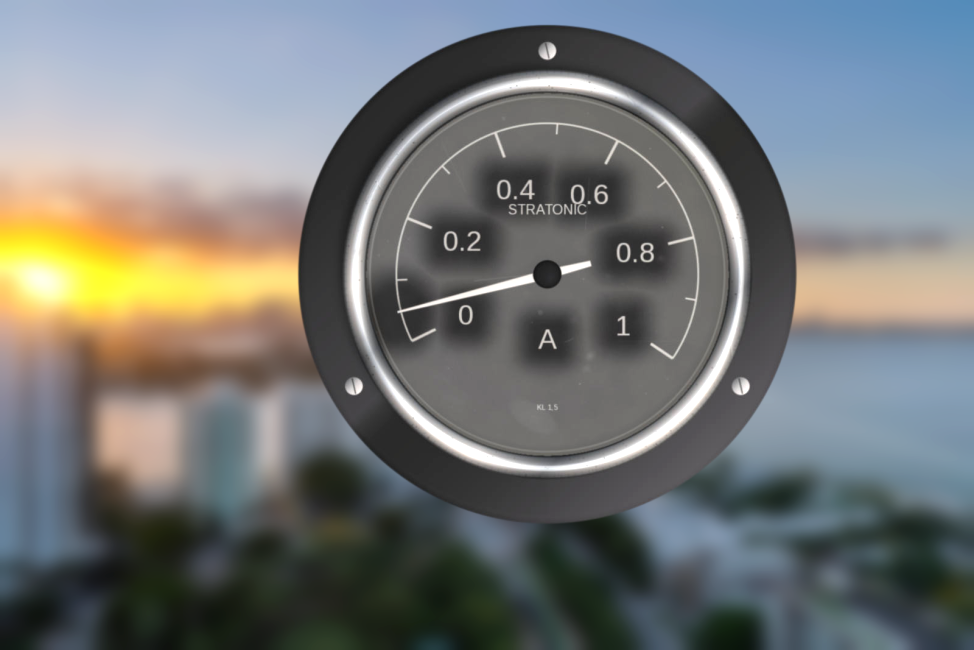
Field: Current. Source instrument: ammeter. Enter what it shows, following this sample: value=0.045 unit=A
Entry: value=0.05 unit=A
